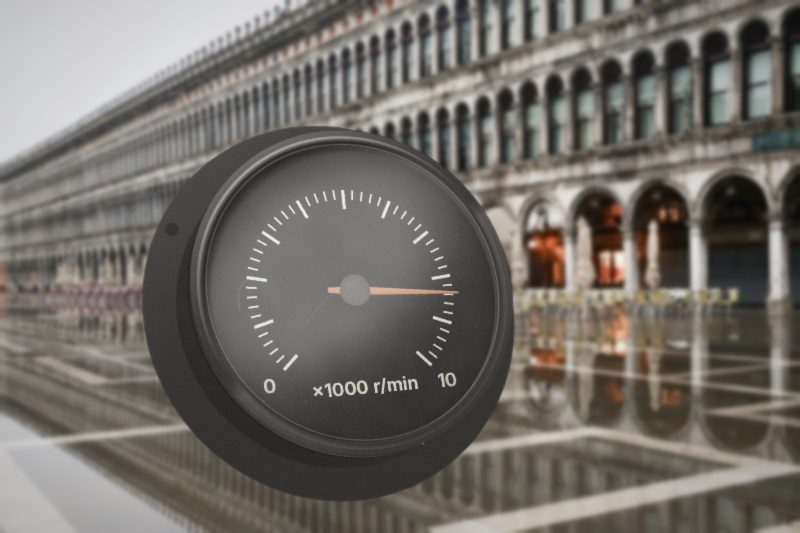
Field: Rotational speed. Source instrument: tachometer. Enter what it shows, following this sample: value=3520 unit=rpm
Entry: value=8400 unit=rpm
